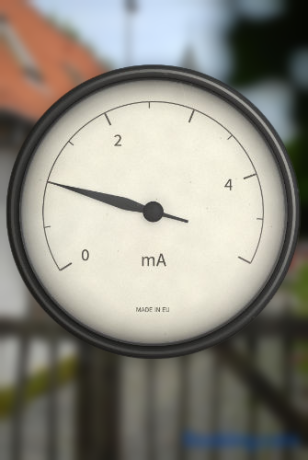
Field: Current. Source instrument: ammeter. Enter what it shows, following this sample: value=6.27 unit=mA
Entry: value=1 unit=mA
